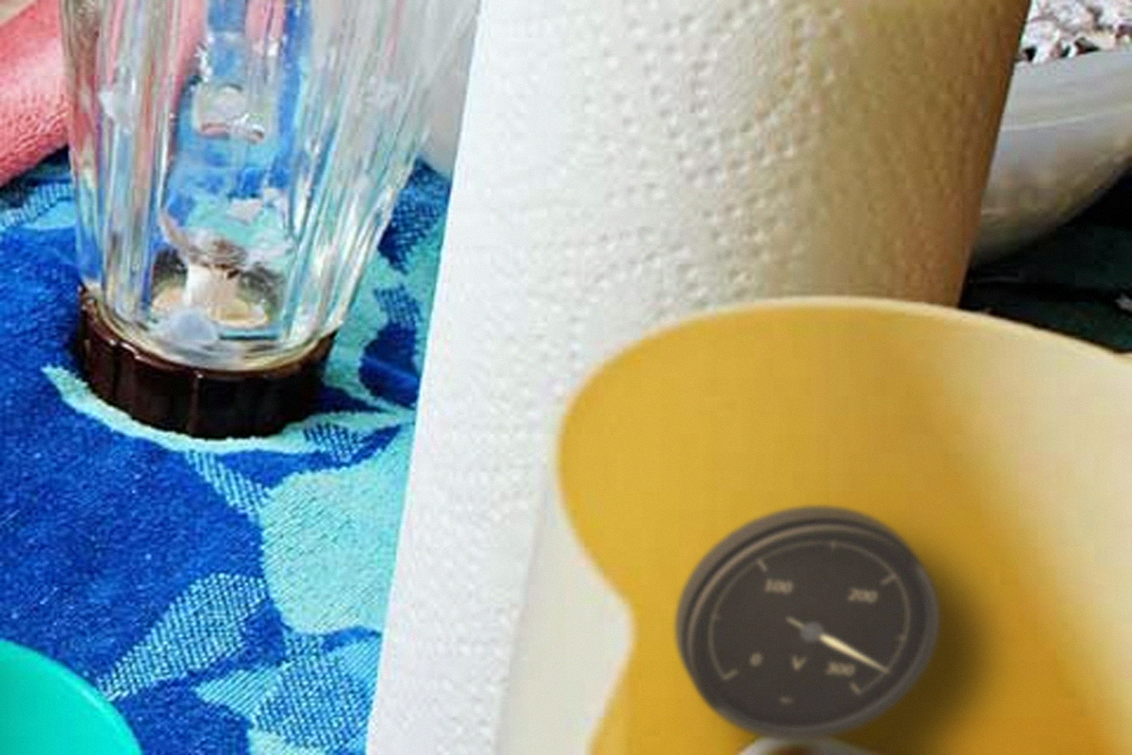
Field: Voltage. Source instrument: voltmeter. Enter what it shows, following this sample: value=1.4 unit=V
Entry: value=275 unit=V
